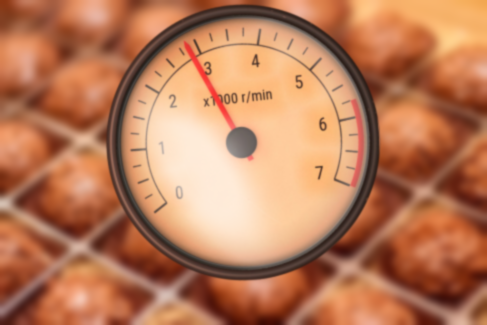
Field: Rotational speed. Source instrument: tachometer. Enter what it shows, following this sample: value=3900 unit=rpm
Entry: value=2875 unit=rpm
